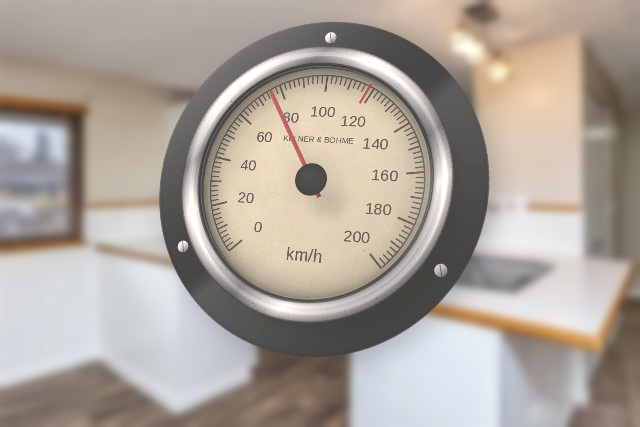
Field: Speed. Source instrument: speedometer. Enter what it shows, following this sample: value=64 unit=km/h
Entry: value=76 unit=km/h
